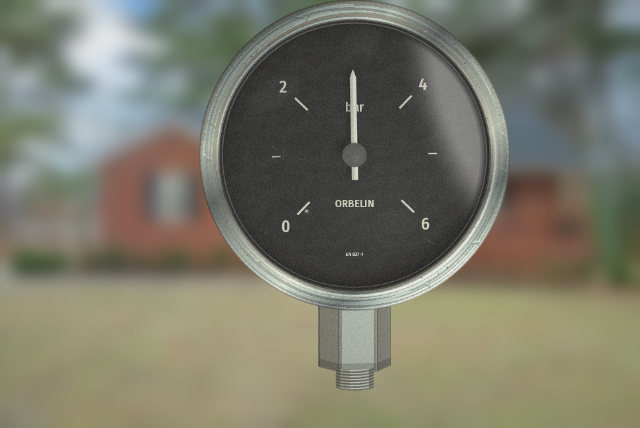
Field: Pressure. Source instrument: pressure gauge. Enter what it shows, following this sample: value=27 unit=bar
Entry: value=3 unit=bar
